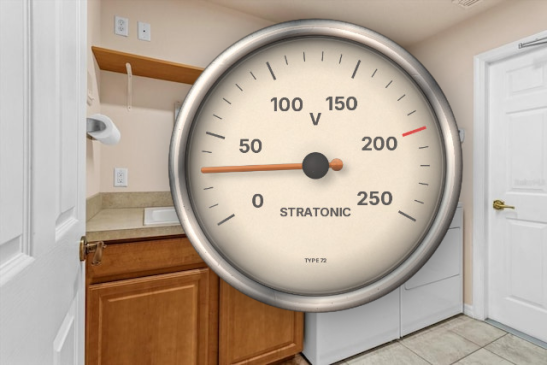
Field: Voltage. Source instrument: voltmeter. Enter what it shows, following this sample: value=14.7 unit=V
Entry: value=30 unit=V
